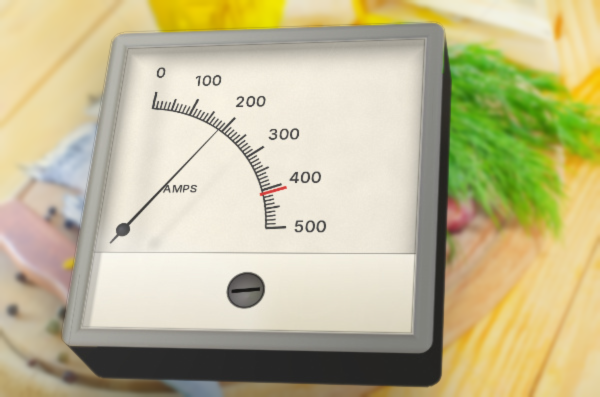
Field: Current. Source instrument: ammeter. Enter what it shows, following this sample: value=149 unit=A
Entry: value=200 unit=A
